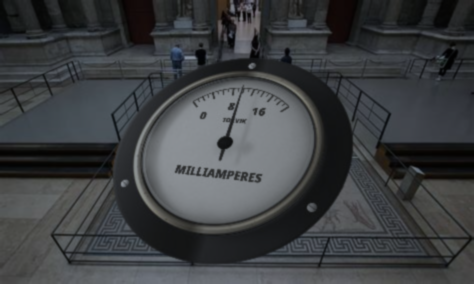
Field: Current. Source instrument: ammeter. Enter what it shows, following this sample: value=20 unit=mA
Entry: value=10 unit=mA
